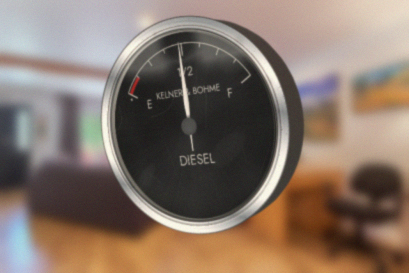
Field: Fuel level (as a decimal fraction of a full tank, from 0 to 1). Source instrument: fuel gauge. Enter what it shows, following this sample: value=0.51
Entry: value=0.5
